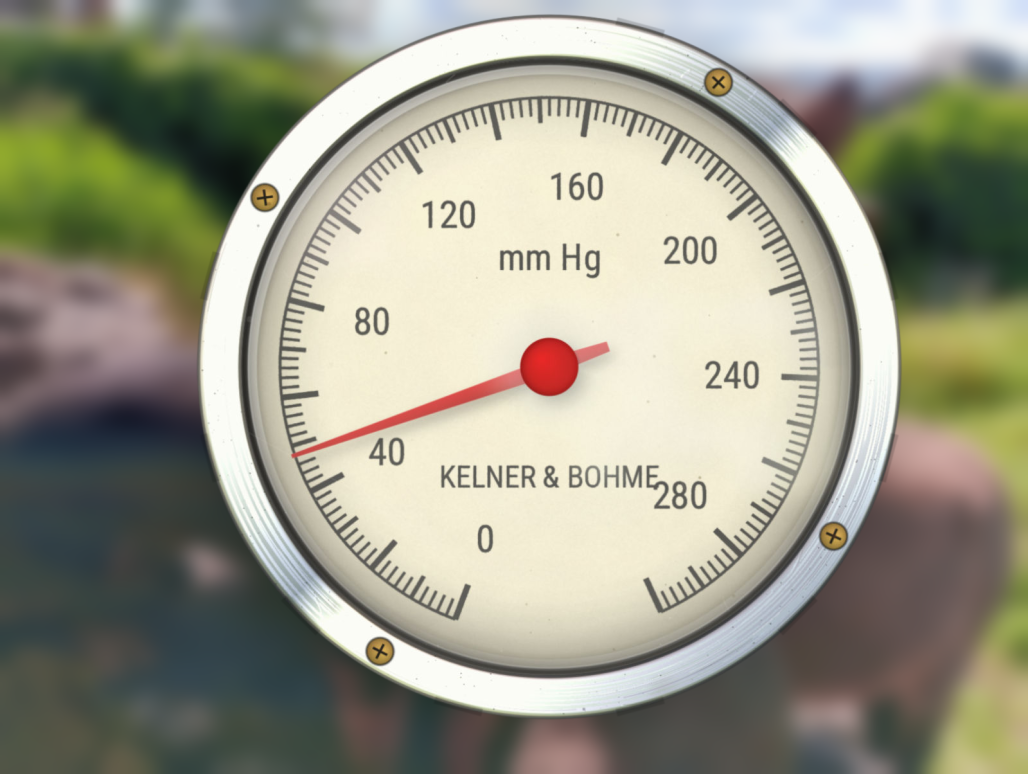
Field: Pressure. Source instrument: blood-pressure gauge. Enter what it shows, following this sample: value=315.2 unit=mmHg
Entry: value=48 unit=mmHg
